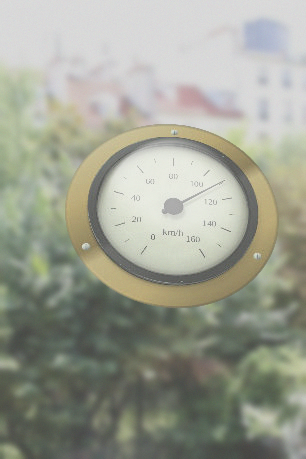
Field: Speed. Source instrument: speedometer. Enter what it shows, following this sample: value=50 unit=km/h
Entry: value=110 unit=km/h
